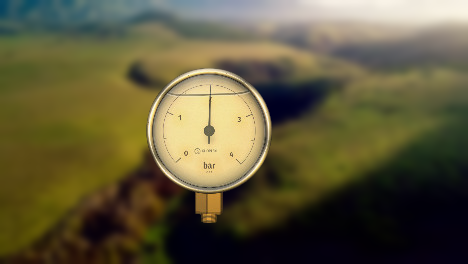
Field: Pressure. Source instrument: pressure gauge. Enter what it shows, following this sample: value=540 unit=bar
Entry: value=2 unit=bar
